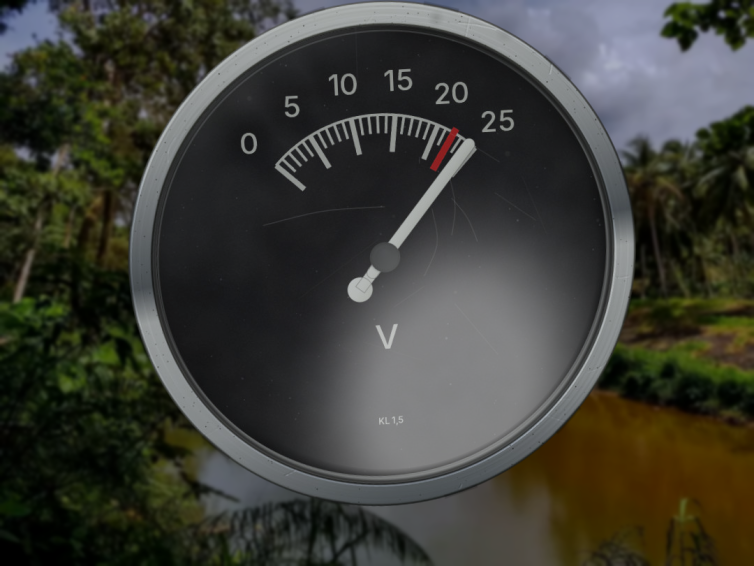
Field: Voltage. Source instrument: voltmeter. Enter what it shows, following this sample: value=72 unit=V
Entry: value=24 unit=V
